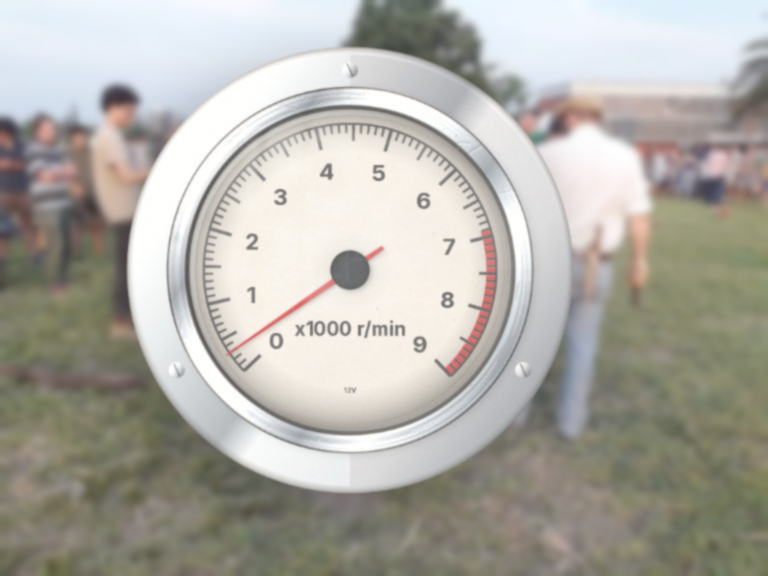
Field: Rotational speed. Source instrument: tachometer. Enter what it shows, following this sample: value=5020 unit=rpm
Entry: value=300 unit=rpm
